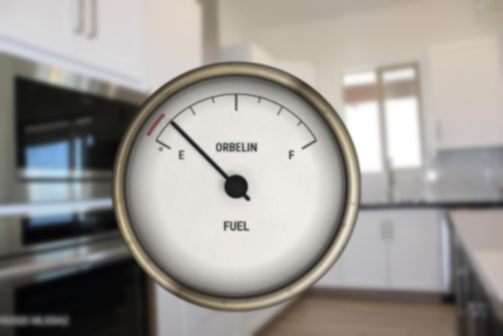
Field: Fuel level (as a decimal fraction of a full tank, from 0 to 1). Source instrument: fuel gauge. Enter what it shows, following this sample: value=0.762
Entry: value=0.125
